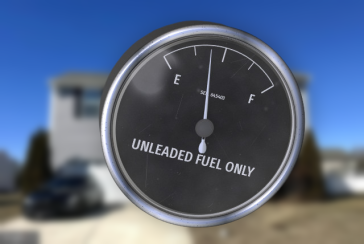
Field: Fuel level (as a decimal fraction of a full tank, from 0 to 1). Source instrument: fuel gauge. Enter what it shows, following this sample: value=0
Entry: value=0.375
